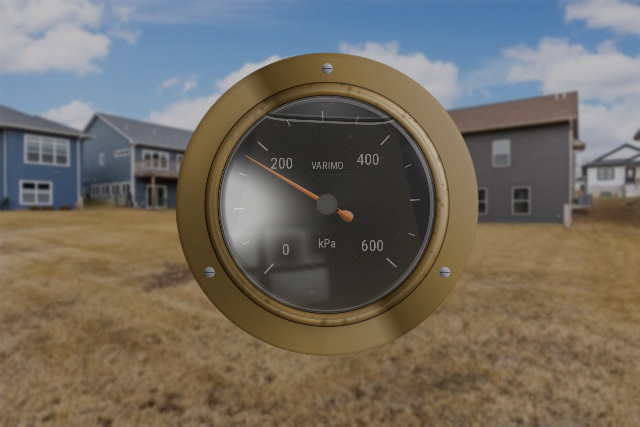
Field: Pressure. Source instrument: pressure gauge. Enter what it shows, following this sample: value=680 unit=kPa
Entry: value=175 unit=kPa
